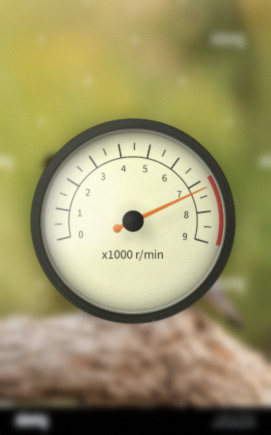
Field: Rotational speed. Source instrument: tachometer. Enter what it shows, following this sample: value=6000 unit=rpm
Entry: value=7250 unit=rpm
